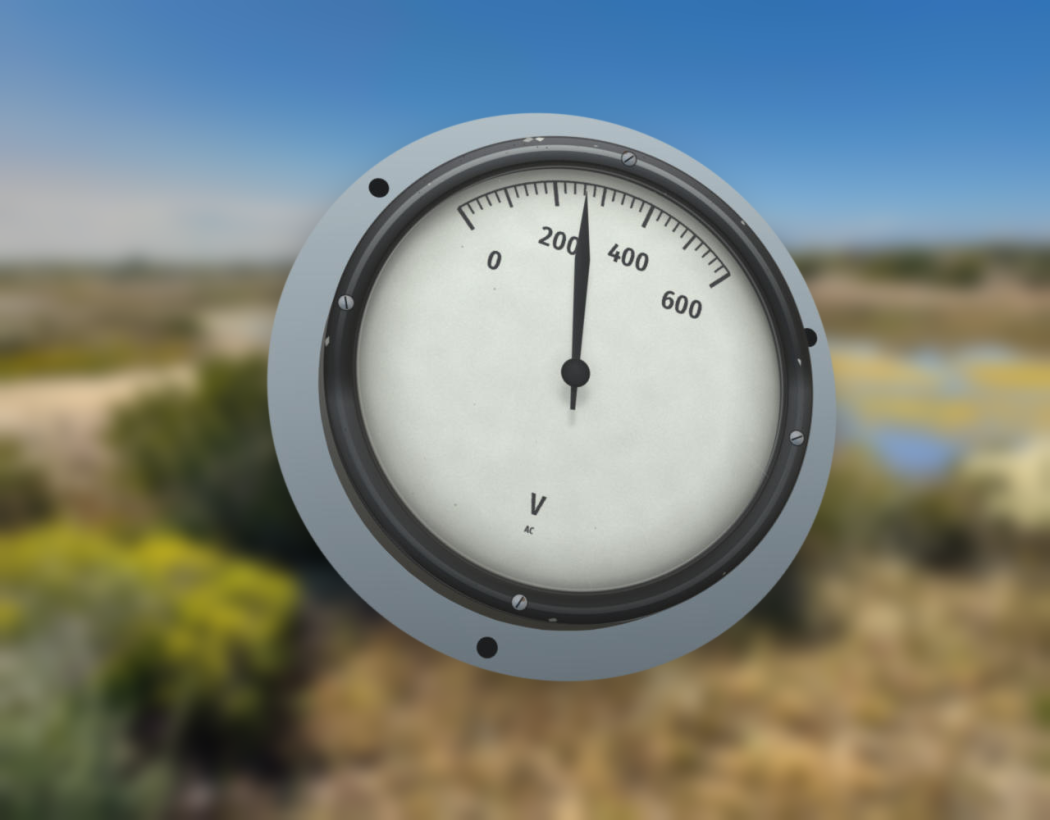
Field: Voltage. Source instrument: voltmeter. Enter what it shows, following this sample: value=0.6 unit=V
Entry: value=260 unit=V
